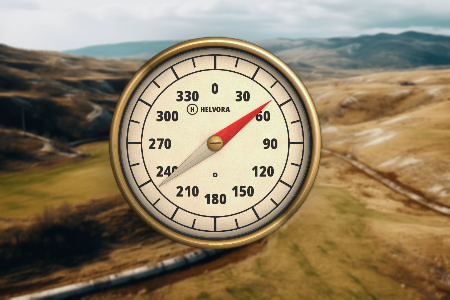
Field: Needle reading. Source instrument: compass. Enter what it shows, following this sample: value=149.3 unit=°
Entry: value=52.5 unit=°
